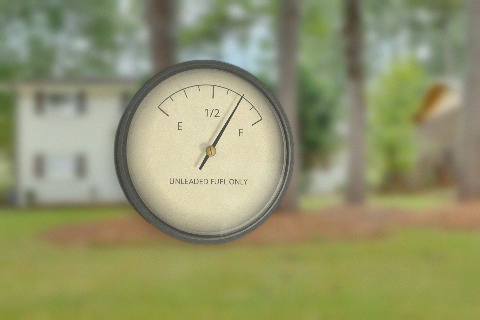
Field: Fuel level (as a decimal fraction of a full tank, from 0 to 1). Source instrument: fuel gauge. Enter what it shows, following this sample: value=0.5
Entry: value=0.75
